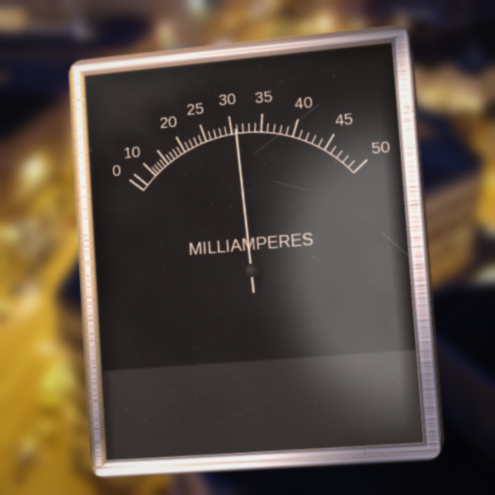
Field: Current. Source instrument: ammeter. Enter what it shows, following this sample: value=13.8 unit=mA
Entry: value=31 unit=mA
